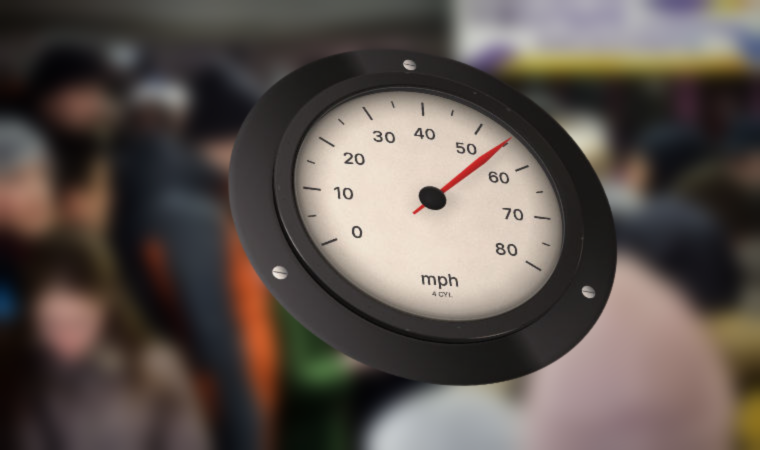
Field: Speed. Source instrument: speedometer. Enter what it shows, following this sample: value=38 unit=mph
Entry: value=55 unit=mph
